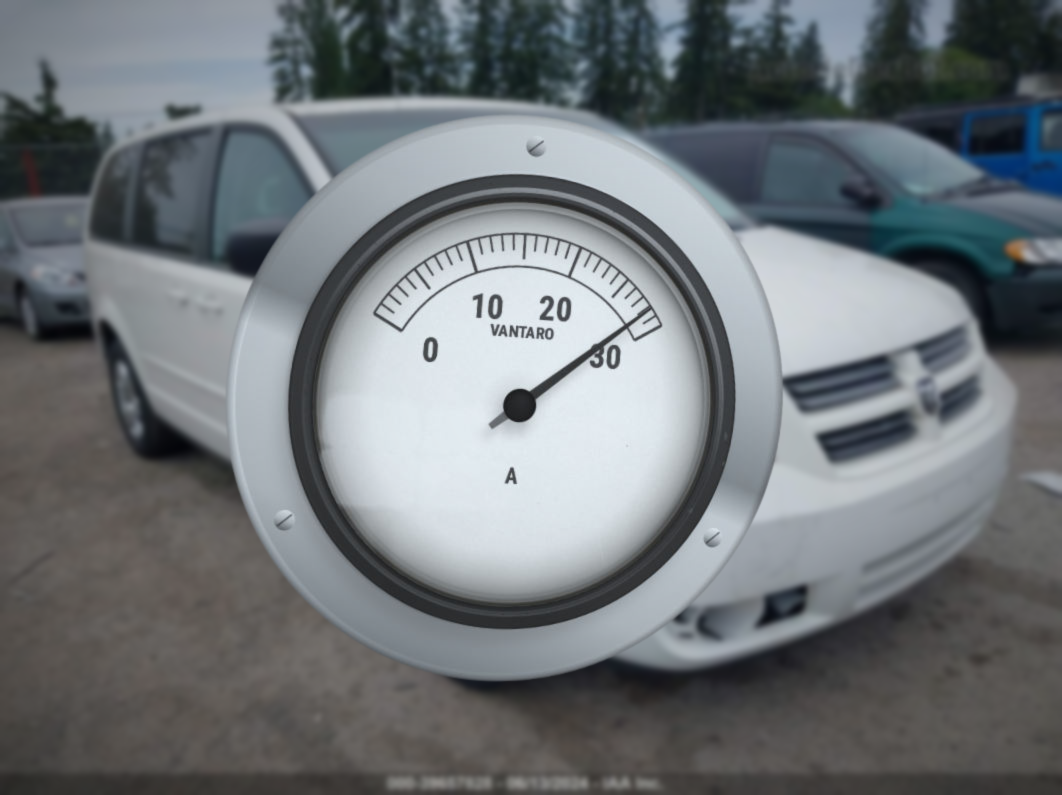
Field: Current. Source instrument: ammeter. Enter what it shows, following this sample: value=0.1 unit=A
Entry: value=28 unit=A
